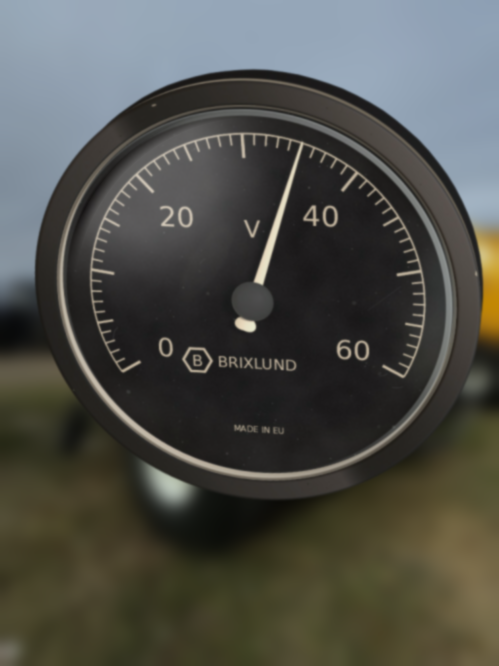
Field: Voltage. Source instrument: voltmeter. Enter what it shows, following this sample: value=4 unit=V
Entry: value=35 unit=V
